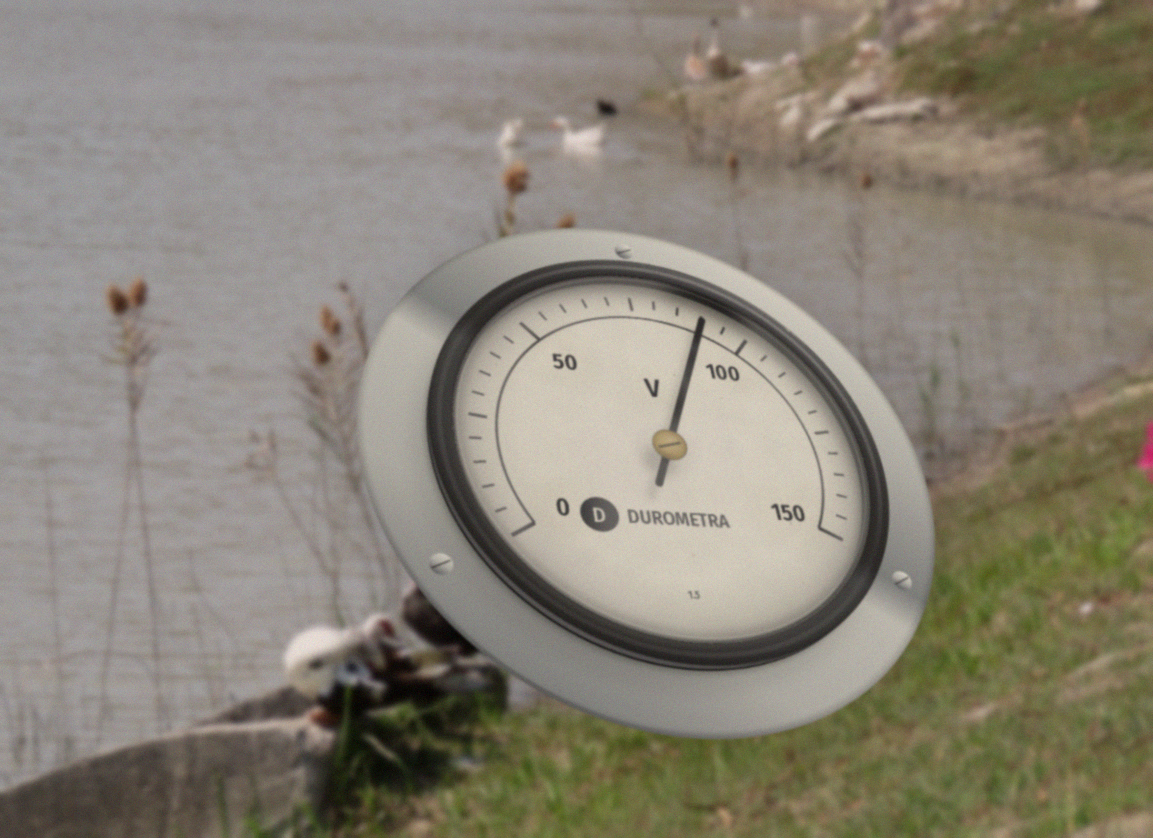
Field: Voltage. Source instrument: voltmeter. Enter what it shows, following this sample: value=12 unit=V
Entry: value=90 unit=V
